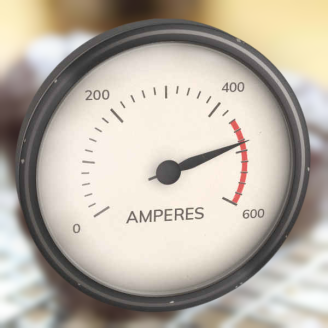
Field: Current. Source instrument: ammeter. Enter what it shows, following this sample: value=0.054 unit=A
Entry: value=480 unit=A
